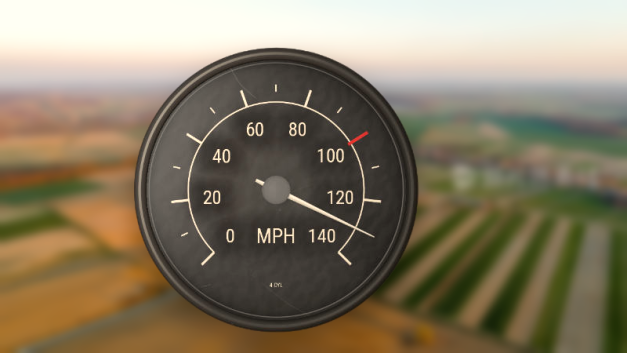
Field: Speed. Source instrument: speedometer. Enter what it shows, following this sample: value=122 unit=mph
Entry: value=130 unit=mph
